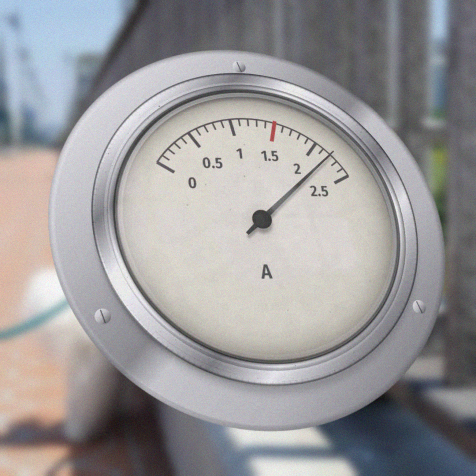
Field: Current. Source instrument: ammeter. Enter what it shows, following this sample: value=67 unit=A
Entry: value=2.2 unit=A
